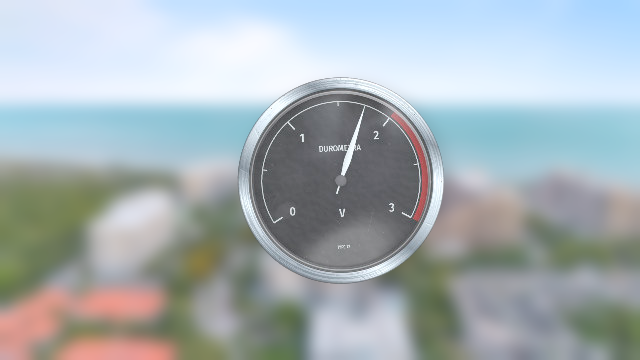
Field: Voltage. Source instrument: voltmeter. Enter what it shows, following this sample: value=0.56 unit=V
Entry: value=1.75 unit=V
